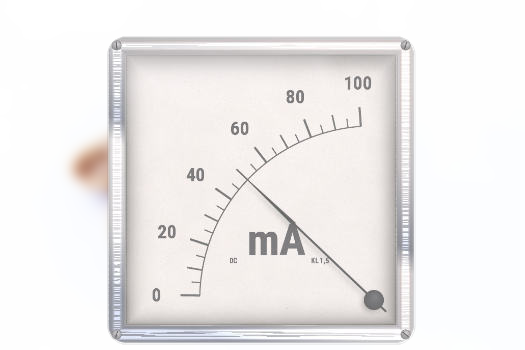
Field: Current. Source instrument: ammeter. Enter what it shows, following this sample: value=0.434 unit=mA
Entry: value=50 unit=mA
